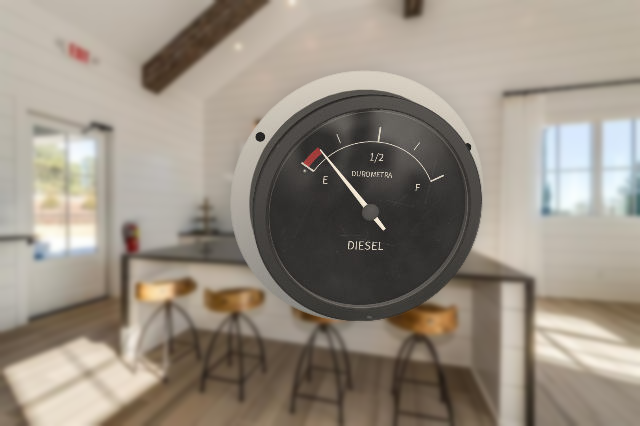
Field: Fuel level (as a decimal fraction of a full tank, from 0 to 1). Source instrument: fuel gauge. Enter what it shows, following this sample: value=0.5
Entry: value=0.125
